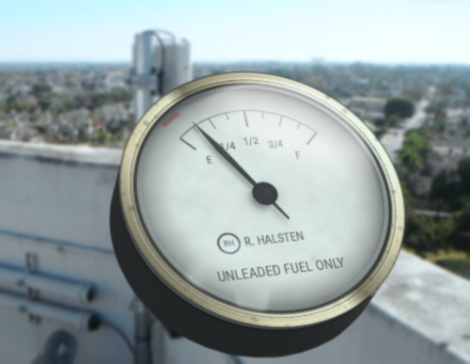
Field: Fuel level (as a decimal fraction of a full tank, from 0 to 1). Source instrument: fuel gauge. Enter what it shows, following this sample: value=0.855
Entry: value=0.125
